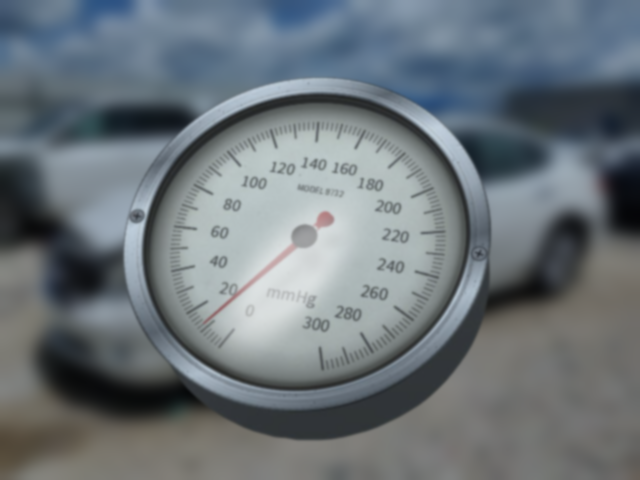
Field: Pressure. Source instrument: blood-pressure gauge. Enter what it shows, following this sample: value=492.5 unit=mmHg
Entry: value=10 unit=mmHg
